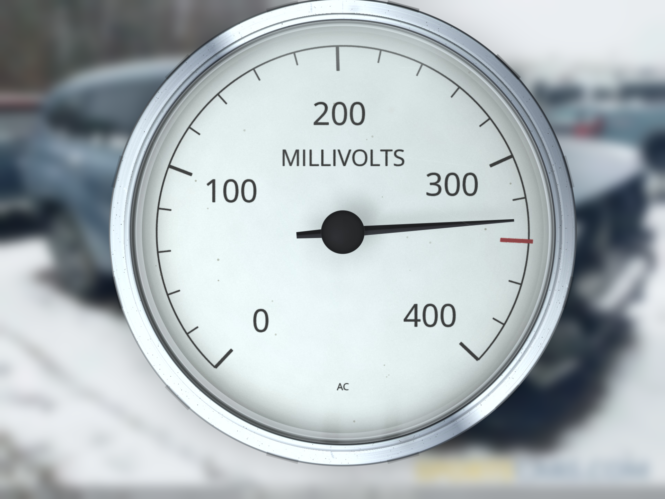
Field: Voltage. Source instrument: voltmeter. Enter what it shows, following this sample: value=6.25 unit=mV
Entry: value=330 unit=mV
